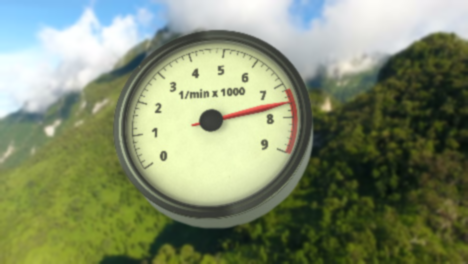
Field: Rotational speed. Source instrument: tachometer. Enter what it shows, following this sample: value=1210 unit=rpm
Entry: value=7600 unit=rpm
